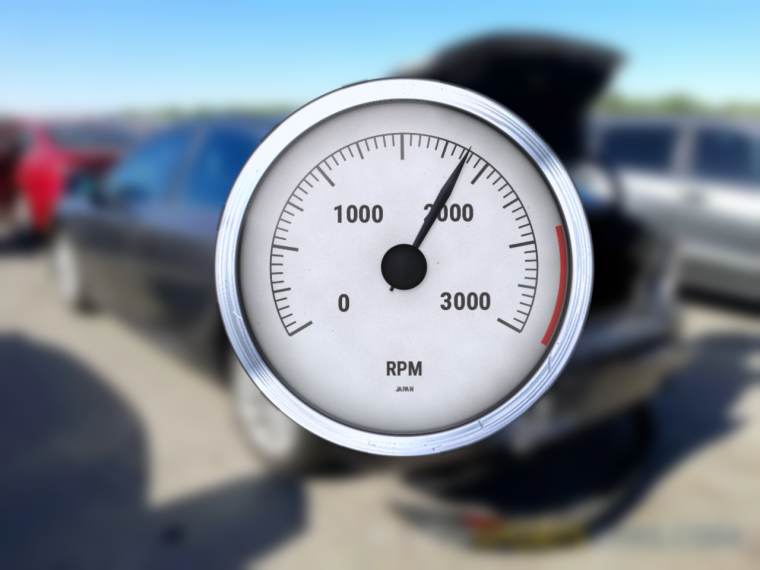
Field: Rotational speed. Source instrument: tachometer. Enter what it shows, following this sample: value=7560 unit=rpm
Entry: value=1875 unit=rpm
